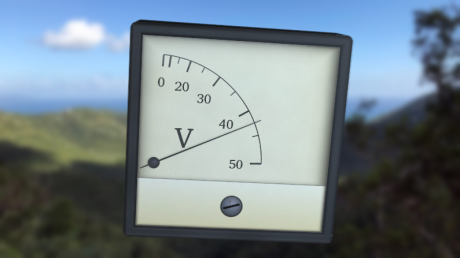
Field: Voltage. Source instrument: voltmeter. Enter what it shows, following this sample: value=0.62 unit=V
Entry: value=42.5 unit=V
